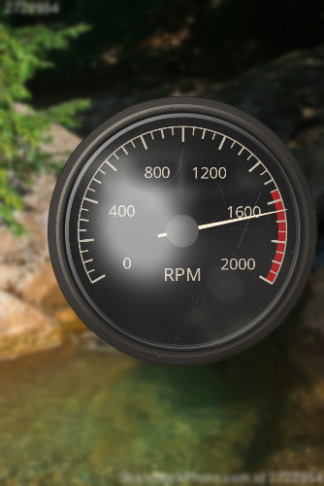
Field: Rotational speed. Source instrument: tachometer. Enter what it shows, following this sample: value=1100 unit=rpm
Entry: value=1650 unit=rpm
